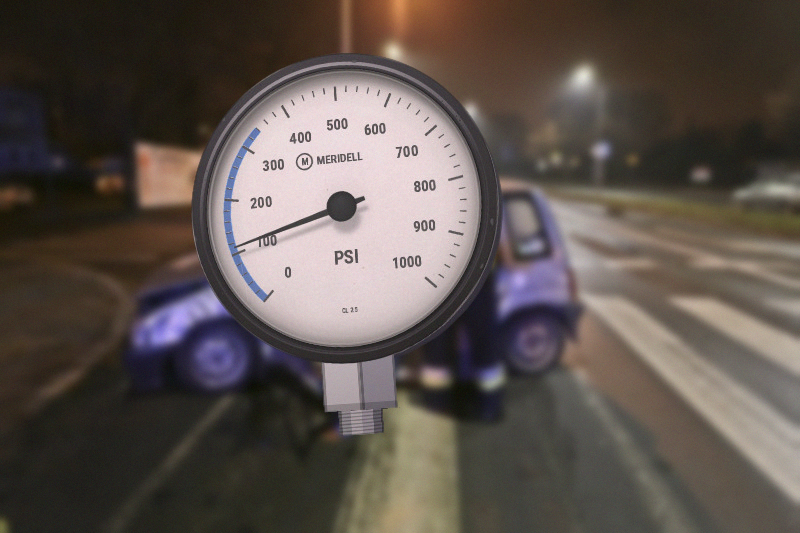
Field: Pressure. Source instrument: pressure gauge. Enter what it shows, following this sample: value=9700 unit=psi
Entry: value=110 unit=psi
